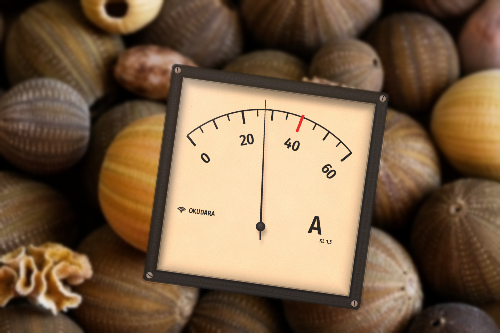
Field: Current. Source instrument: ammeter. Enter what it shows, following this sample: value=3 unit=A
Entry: value=27.5 unit=A
